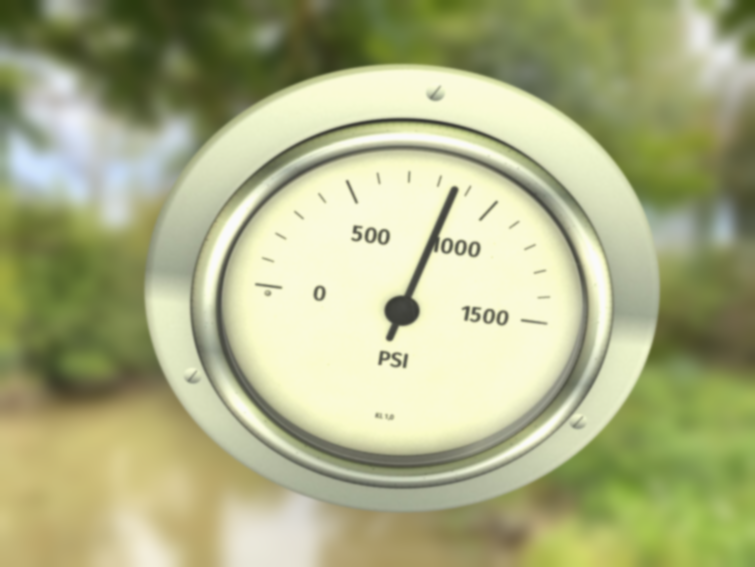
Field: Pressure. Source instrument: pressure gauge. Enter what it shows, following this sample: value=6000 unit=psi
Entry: value=850 unit=psi
